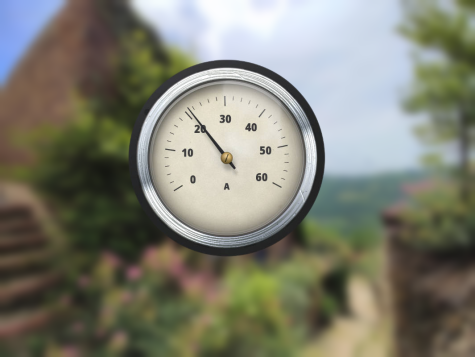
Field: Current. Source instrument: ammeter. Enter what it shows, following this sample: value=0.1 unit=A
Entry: value=21 unit=A
